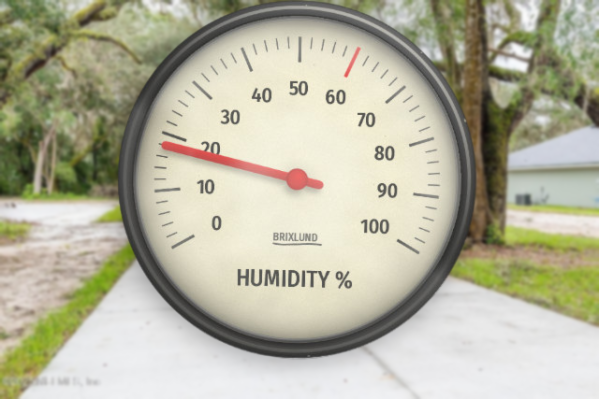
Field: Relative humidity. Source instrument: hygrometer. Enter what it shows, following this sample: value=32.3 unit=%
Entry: value=18 unit=%
